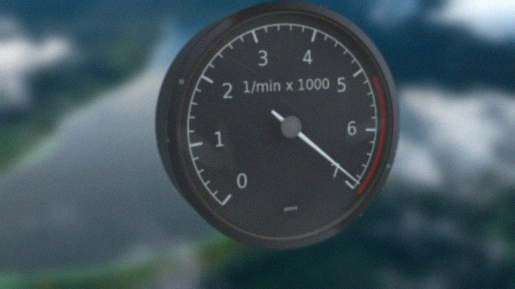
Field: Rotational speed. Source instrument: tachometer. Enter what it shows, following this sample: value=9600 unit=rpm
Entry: value=6900 unit=rpm
